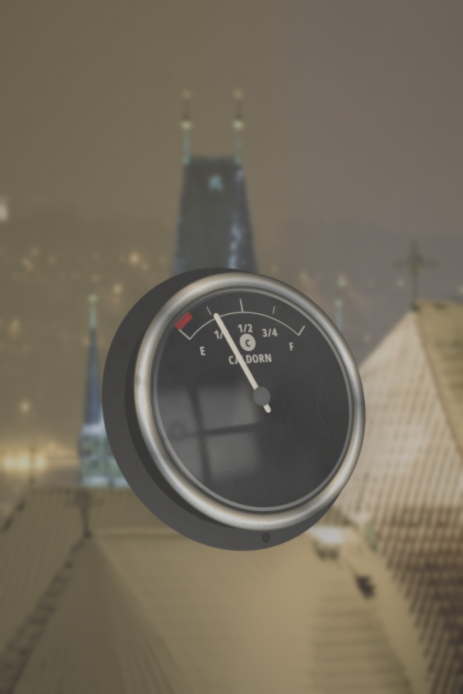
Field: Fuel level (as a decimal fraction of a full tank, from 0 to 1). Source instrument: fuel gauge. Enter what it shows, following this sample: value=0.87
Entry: value=0.25
